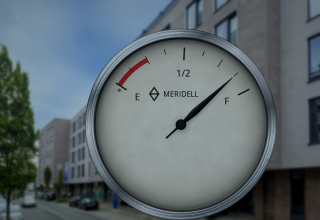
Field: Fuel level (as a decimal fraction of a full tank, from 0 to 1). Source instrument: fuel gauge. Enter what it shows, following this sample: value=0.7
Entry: value=0.875
